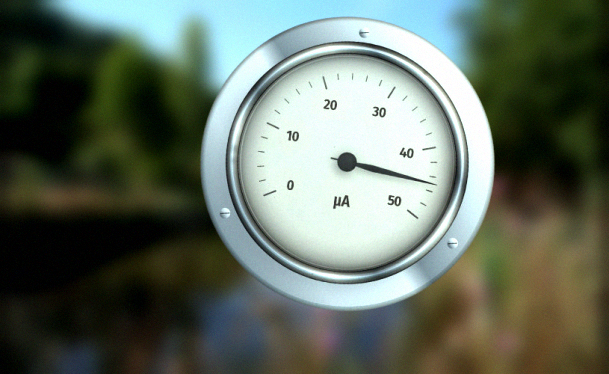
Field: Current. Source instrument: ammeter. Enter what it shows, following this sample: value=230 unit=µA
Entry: value=45 unit=µA
